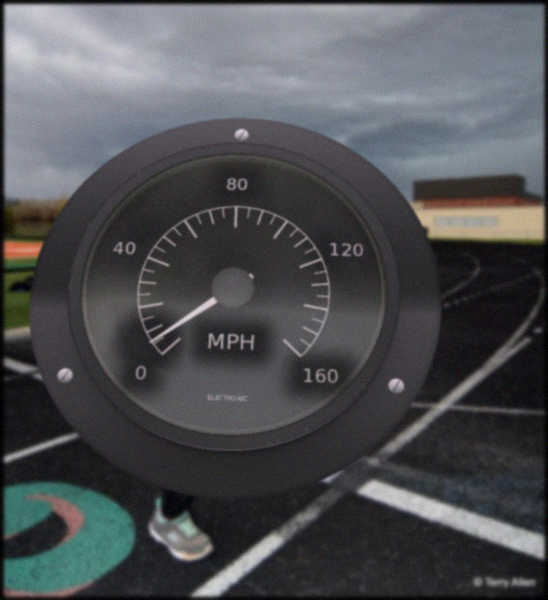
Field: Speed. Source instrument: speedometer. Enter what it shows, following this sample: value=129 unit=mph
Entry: value=5 unit=mph
